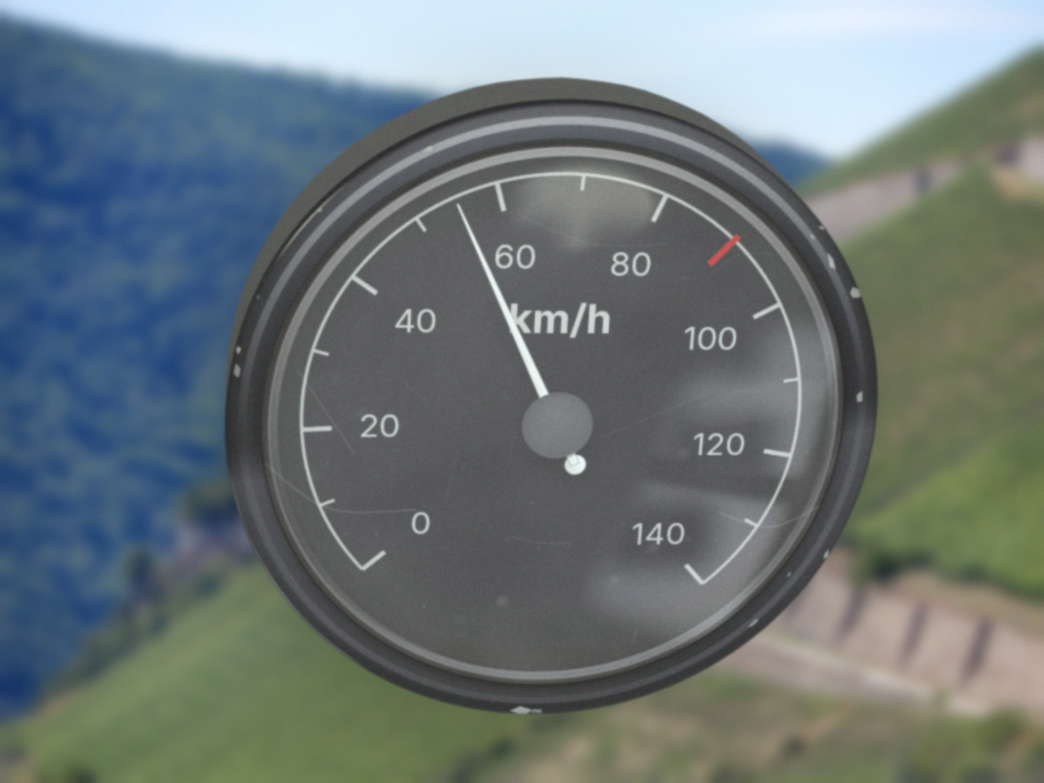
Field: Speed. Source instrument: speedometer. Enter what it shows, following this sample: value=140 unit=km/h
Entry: value=55 unit=km/h
